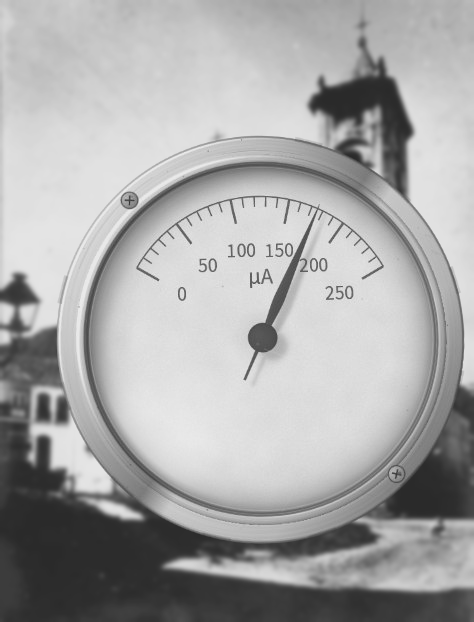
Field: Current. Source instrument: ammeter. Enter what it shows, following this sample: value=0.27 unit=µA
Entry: value=175 unit=µA
